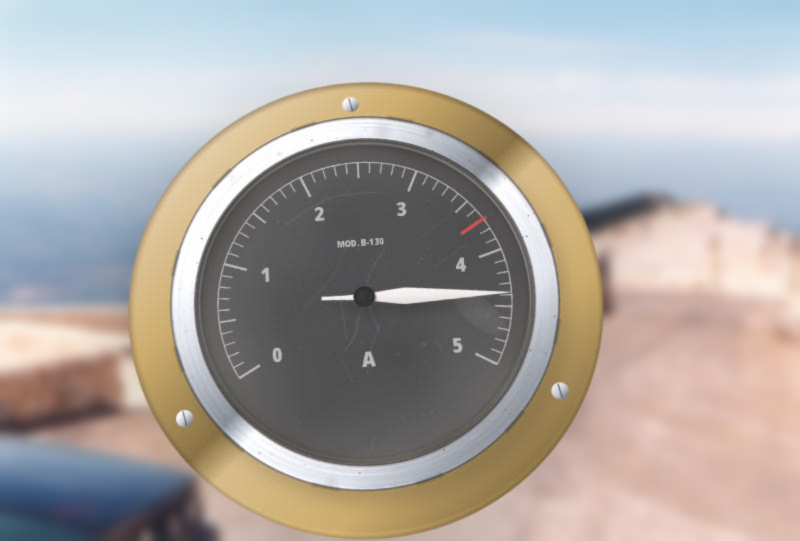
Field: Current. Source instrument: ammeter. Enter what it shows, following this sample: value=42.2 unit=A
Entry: value=4.4 unit=A
